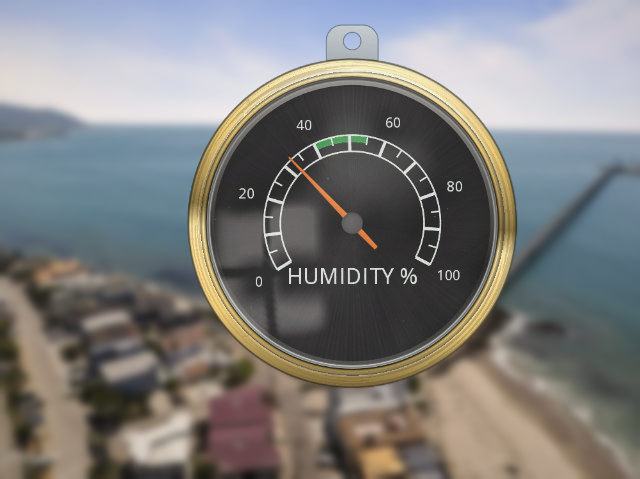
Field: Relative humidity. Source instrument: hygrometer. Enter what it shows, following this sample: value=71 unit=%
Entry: value=32.5 unit=%
